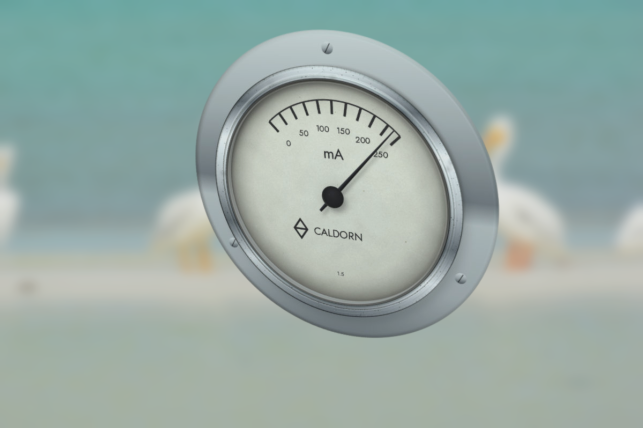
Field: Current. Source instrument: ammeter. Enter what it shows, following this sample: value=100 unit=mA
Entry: value=237.5 unit=mA
